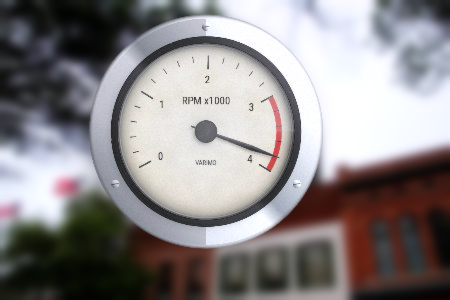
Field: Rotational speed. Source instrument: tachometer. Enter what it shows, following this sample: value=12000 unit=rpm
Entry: value=3800 unit=rpm
